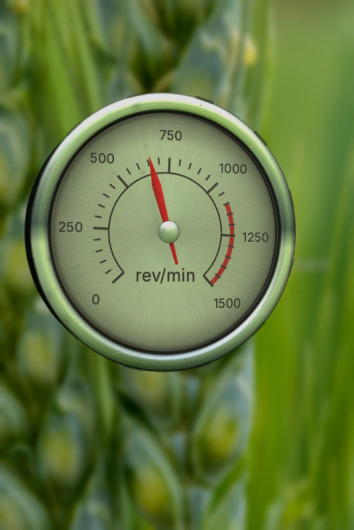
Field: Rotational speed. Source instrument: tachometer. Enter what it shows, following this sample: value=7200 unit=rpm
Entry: value=650 unit=rpm
